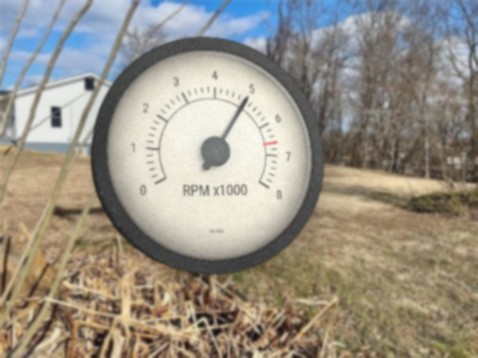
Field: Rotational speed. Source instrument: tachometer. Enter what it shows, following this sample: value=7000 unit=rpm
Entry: value=5000 unit=rpm
